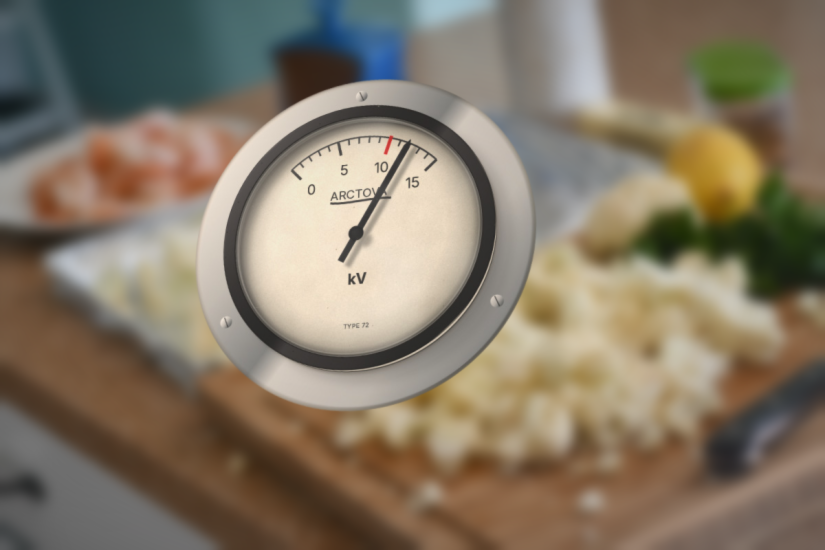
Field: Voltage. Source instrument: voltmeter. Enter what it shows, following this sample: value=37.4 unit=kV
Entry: value=12 unit=kV
